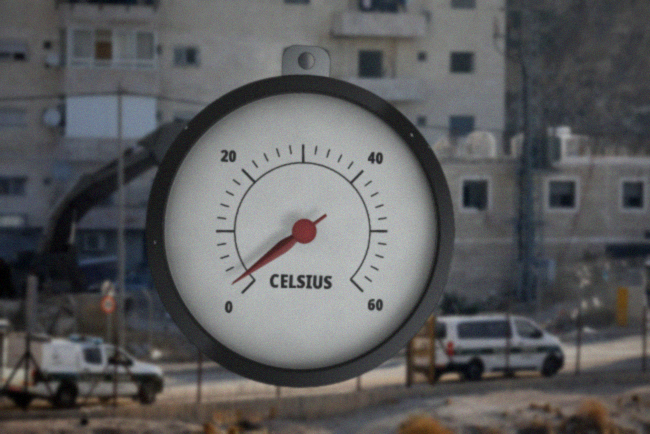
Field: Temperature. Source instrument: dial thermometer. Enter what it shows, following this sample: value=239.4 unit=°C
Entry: value=2 unit=°C
